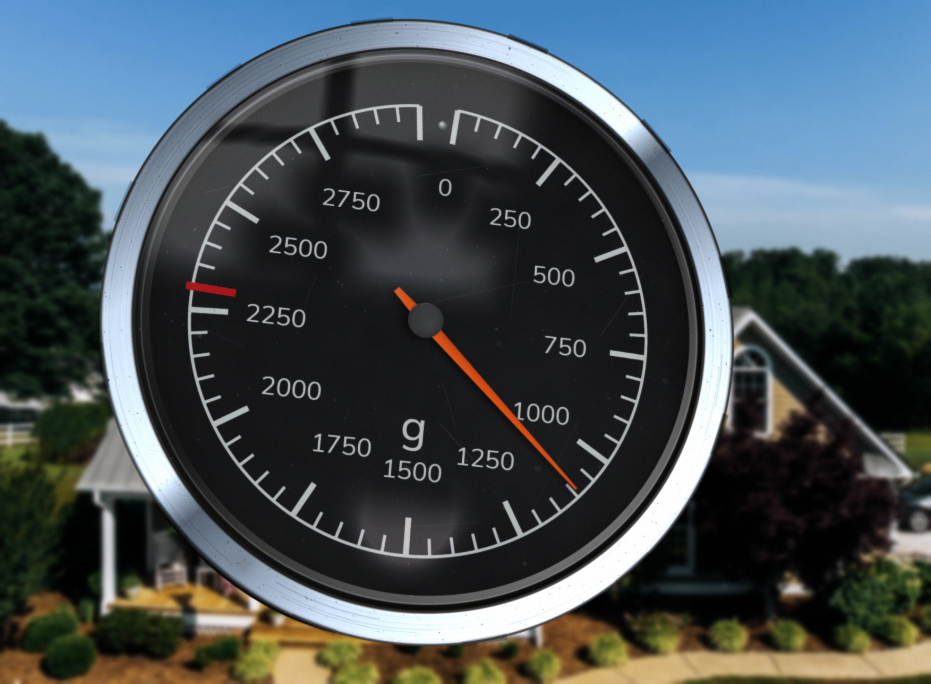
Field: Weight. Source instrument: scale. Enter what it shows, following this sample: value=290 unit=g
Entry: value=1100 unit=g
